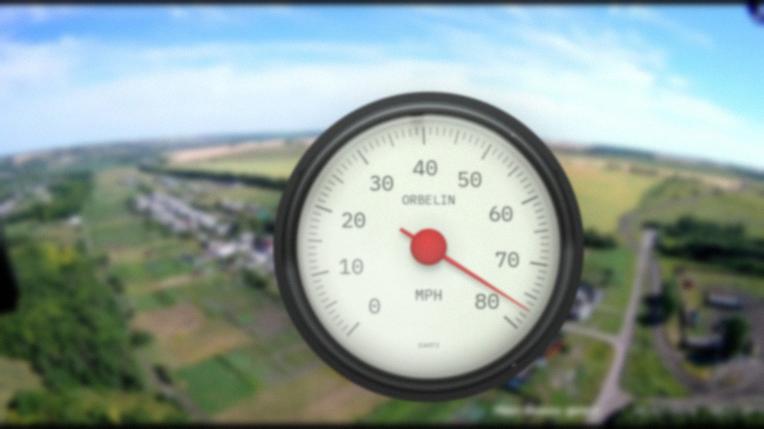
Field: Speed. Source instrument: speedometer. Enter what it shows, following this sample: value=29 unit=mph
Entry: value=77 unit=mph
